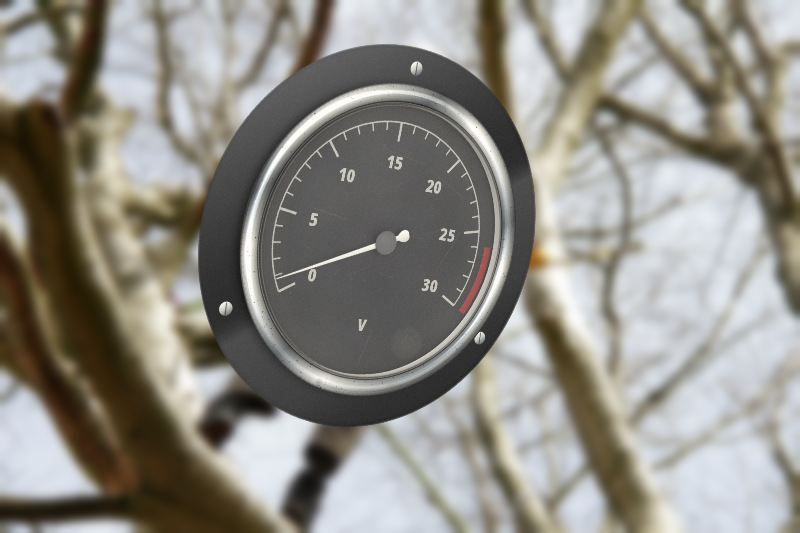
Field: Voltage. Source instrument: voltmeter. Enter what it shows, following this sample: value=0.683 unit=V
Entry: value=1 unit=V
